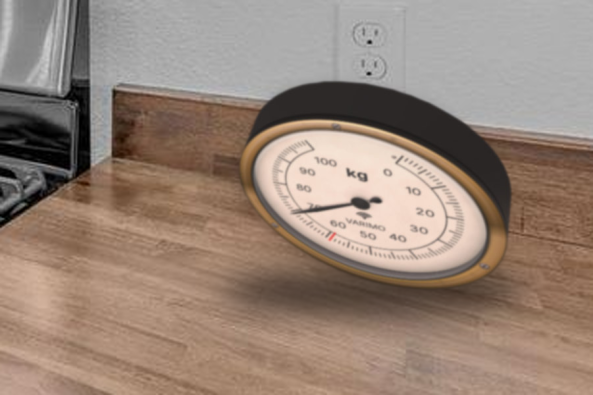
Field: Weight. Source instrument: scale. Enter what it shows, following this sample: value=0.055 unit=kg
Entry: value=70 unit=kg
